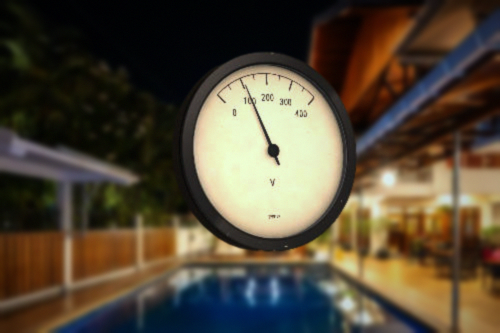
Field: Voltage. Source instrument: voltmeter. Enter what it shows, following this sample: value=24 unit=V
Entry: value=100 unit=V
